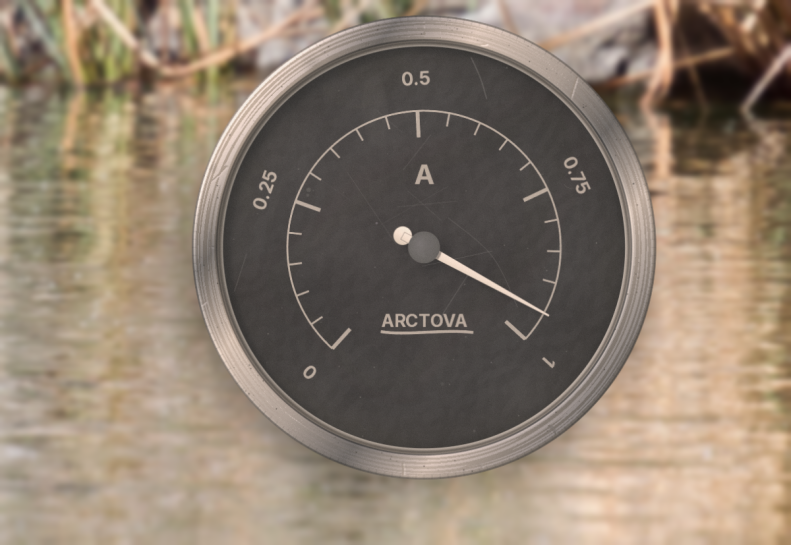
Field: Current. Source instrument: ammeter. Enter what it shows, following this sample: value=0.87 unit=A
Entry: value=0.95 unit=A
